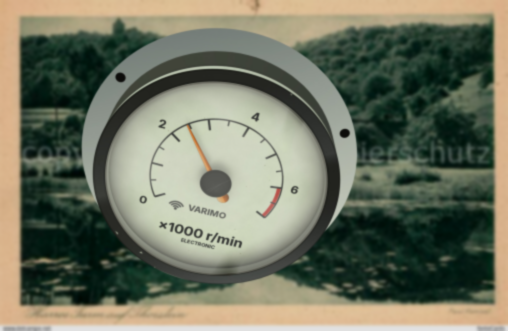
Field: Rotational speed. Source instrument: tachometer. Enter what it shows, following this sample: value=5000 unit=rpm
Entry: value=2500 unit=rpm
